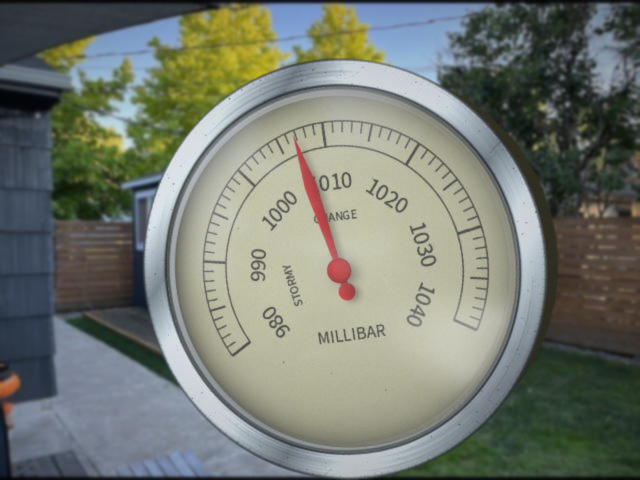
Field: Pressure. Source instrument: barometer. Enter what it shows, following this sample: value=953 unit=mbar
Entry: value=1007 unit=mbar
